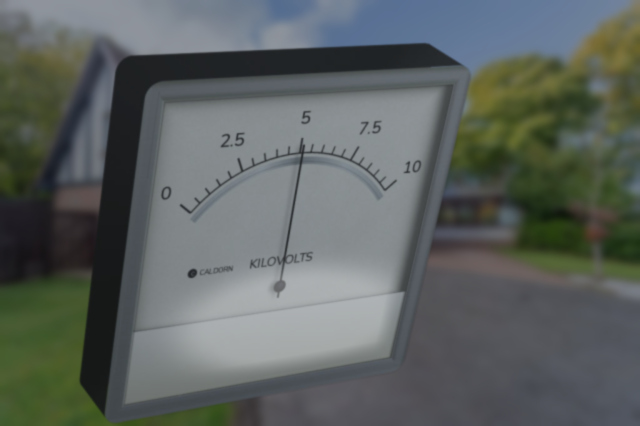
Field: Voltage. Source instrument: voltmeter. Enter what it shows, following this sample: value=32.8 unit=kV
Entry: value=5 unit=kV
